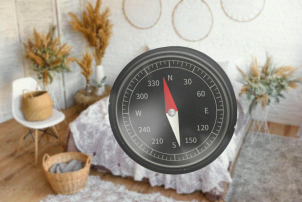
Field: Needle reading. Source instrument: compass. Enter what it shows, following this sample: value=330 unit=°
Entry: value=350 unit=°
